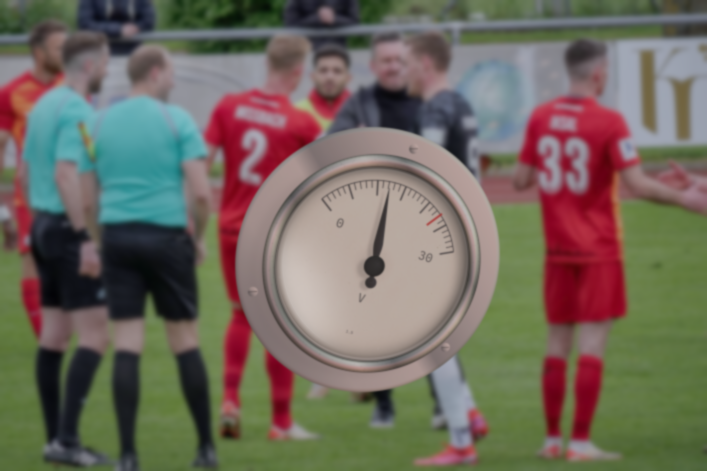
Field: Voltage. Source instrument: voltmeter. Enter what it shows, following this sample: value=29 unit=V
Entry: value=12 unit=V
